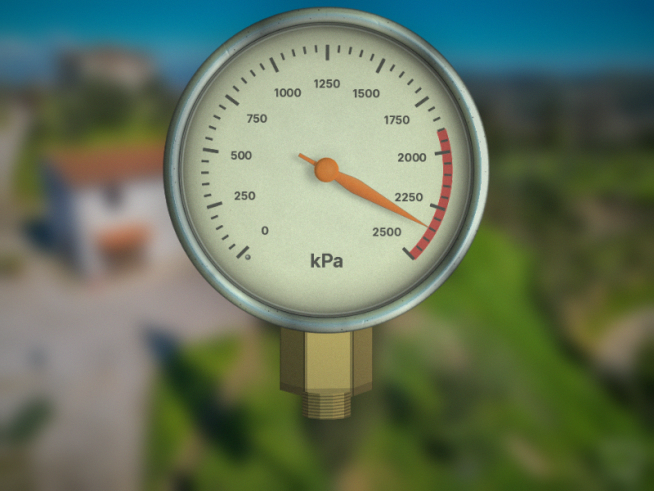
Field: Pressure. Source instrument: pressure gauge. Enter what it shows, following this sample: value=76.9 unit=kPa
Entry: value=2350 unit=kPa
